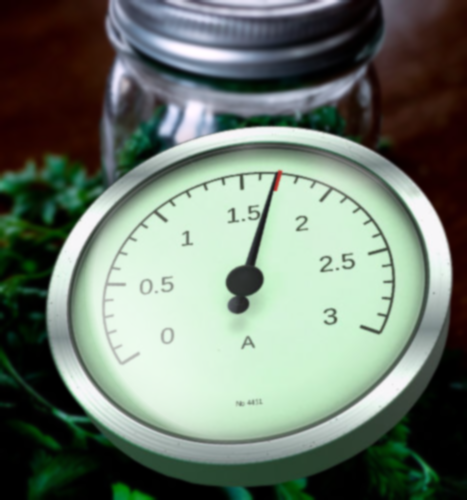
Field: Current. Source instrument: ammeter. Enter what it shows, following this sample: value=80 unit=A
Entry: value=1.7 unit=A
